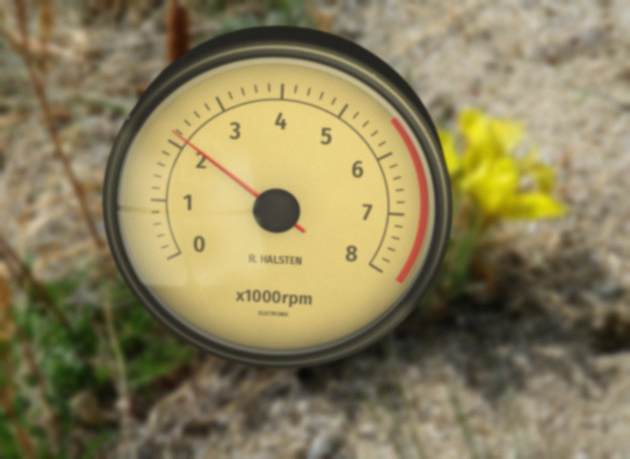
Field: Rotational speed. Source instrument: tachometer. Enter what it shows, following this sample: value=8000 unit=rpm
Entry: value=2200 unit=rpm
